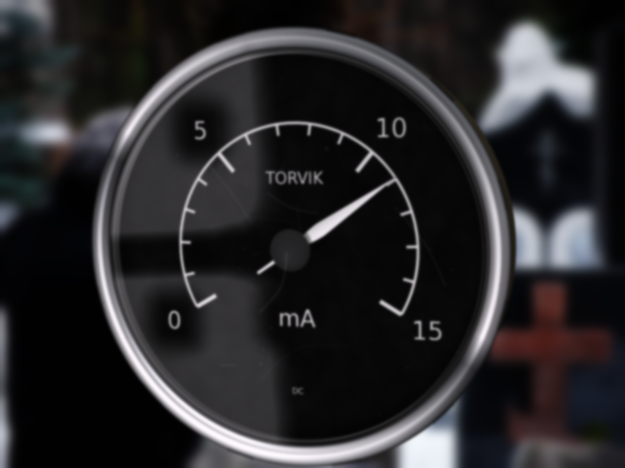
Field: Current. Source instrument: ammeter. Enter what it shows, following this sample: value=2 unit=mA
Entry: value=11 unit=mA
